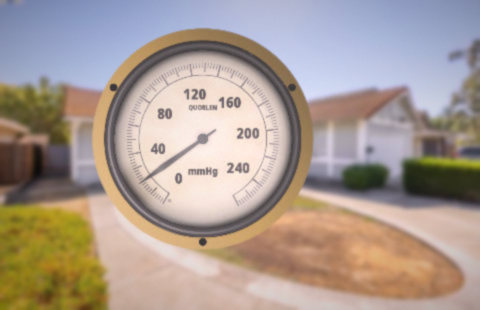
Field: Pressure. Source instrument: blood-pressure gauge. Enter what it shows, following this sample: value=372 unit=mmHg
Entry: value=20 unit=mmHg
